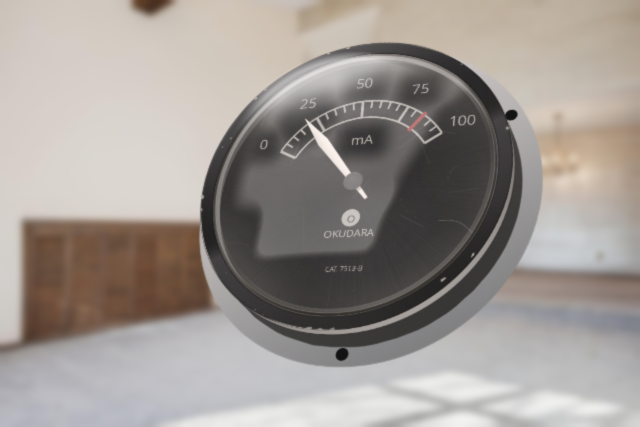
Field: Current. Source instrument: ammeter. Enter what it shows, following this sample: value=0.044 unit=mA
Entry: value=20 unit=mA
